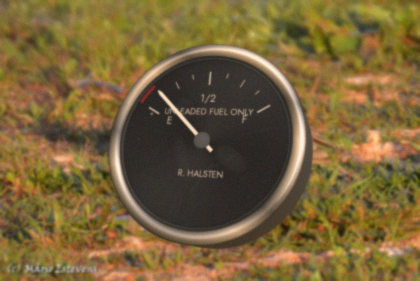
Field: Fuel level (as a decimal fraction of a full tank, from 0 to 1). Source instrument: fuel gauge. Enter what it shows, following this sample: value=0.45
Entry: value=0.125
